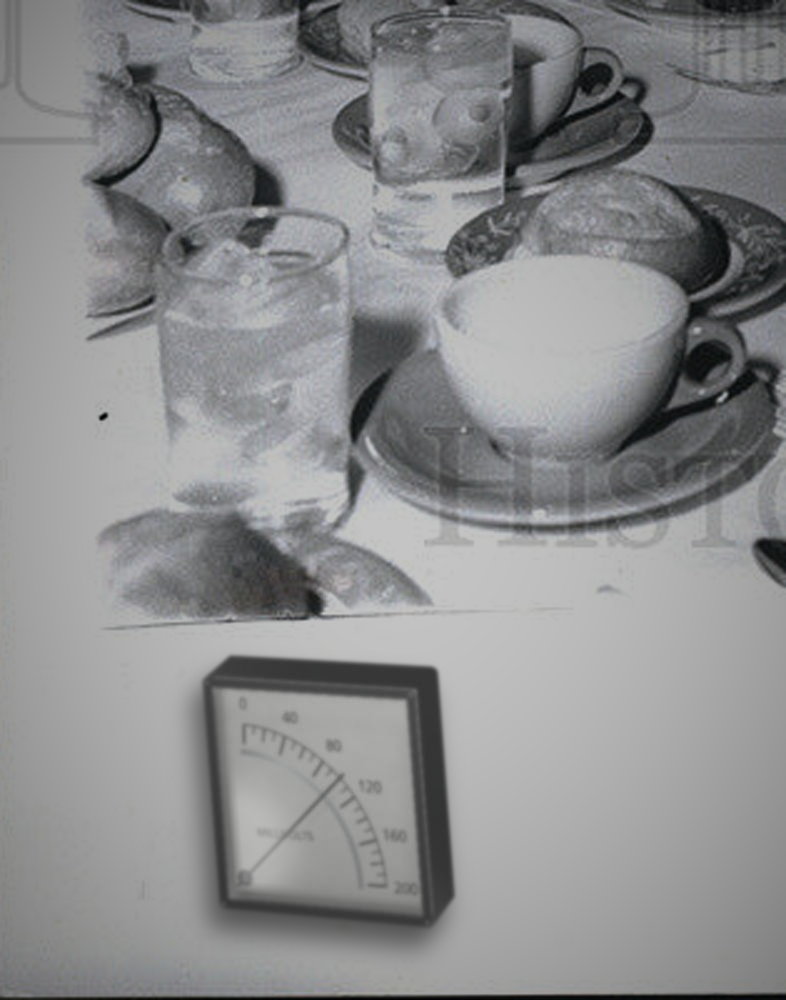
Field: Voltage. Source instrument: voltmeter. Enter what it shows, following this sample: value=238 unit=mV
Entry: value=100 unit=mV
